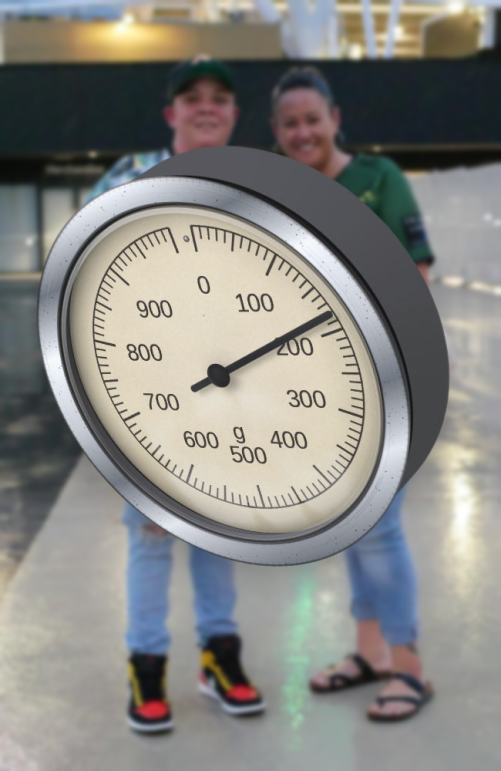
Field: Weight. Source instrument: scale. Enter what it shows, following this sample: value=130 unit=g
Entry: value=180 unit=g
